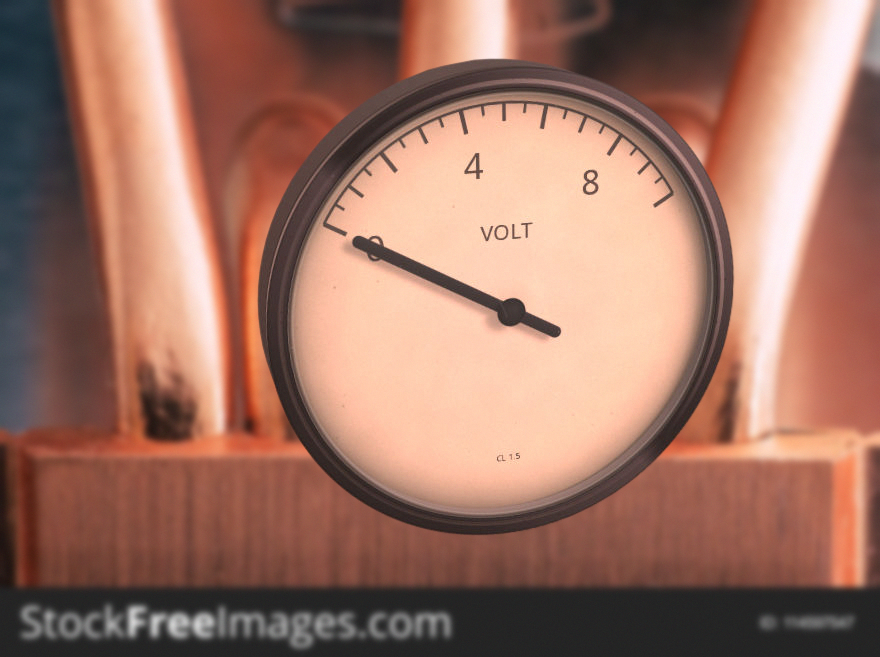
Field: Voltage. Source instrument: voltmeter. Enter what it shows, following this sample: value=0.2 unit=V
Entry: value=0 unit=V
